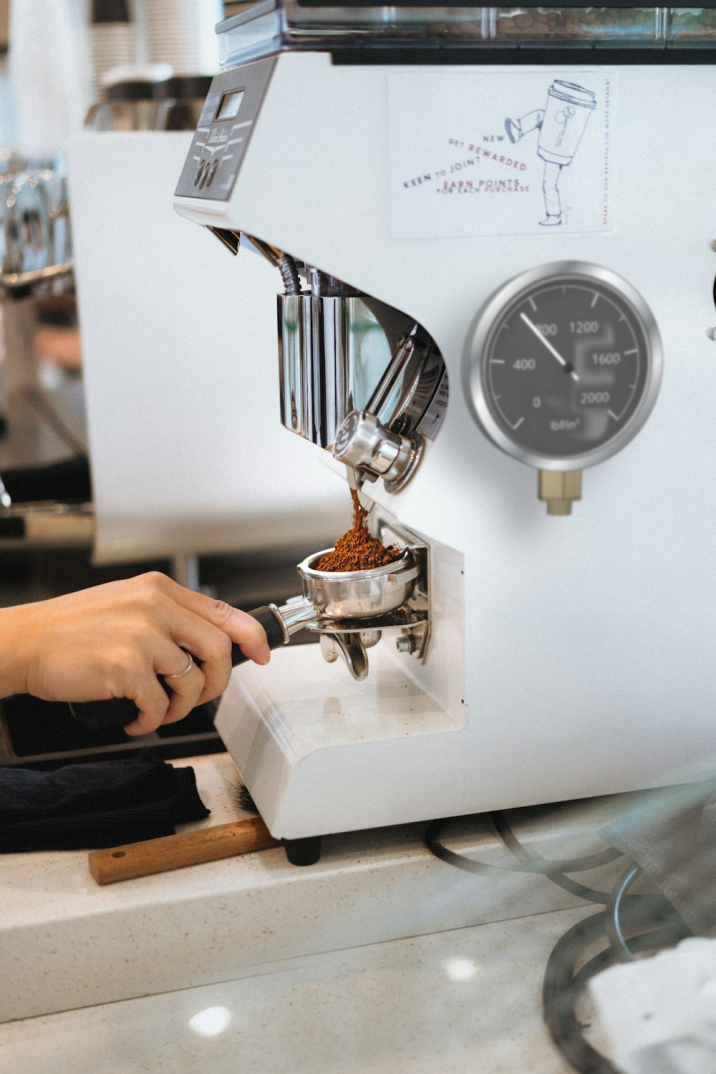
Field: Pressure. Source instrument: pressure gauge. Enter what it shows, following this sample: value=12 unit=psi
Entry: value=700 unit=psi
